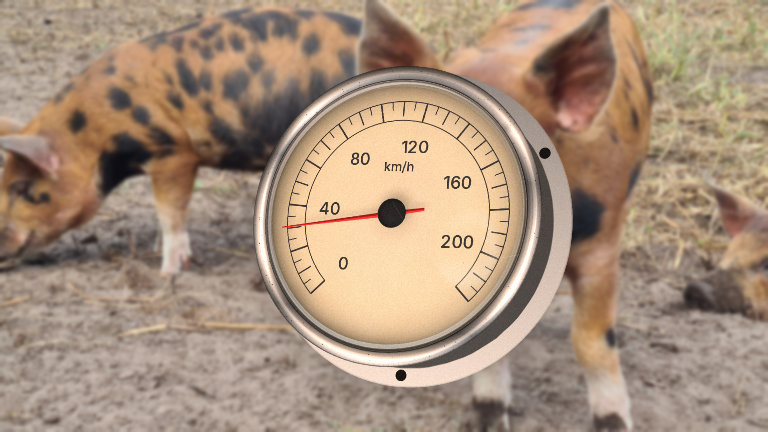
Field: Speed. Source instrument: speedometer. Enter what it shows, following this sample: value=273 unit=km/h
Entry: value=30 unit=km/h
